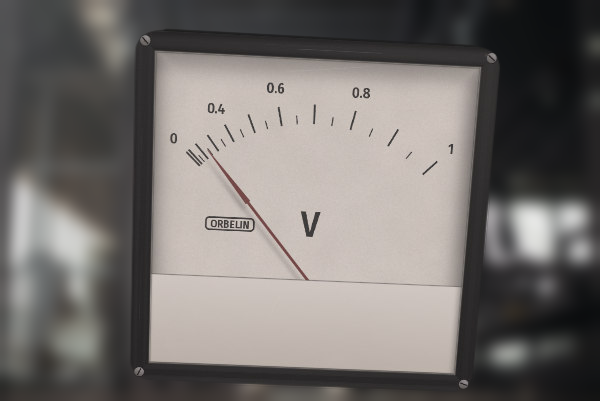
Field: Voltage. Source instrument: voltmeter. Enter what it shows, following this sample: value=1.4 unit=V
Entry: value=0.25 unit=V
